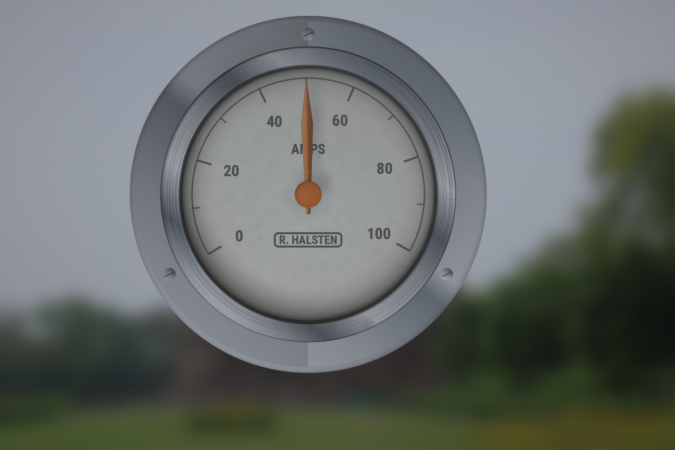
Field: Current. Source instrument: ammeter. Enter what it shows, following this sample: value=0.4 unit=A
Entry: value=50 unit=A
